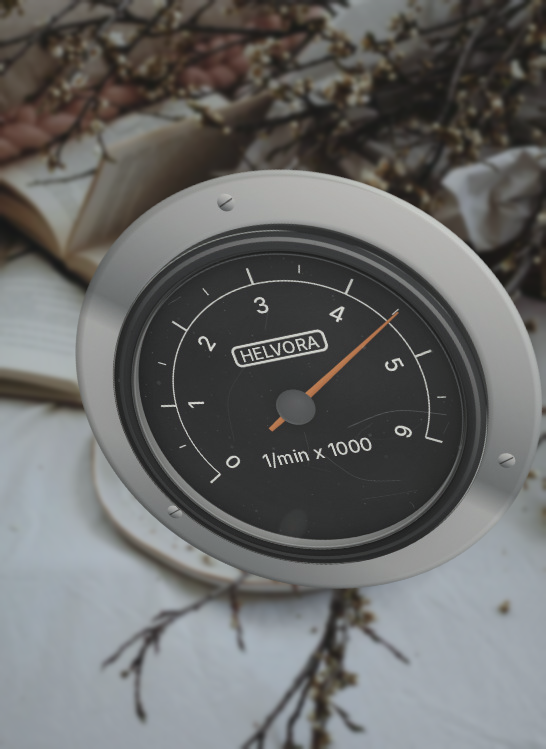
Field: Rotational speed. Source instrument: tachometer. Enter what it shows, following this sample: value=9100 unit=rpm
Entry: value=4500 unit=rpm
